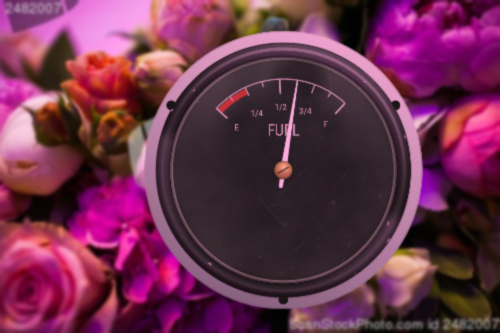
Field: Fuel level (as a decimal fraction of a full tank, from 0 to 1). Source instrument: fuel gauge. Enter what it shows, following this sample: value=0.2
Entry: value=0.625
